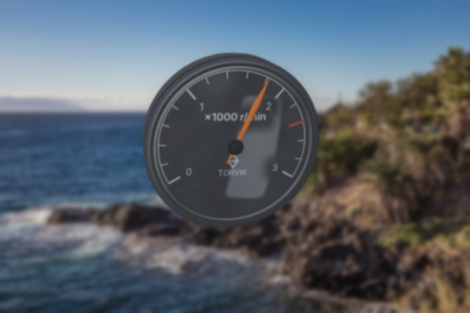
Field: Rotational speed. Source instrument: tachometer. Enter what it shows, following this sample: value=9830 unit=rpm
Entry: value=1800 unit=rpm
